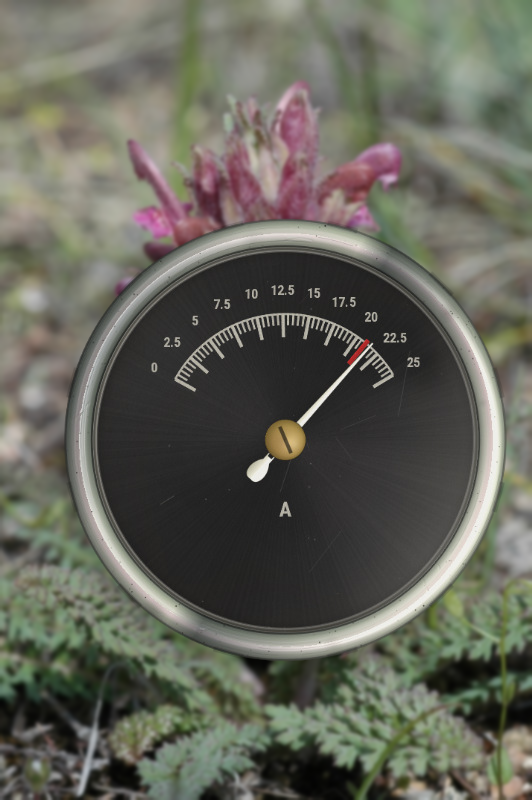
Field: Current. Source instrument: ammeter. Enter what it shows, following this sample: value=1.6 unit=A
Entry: value=21.5 unit=A
